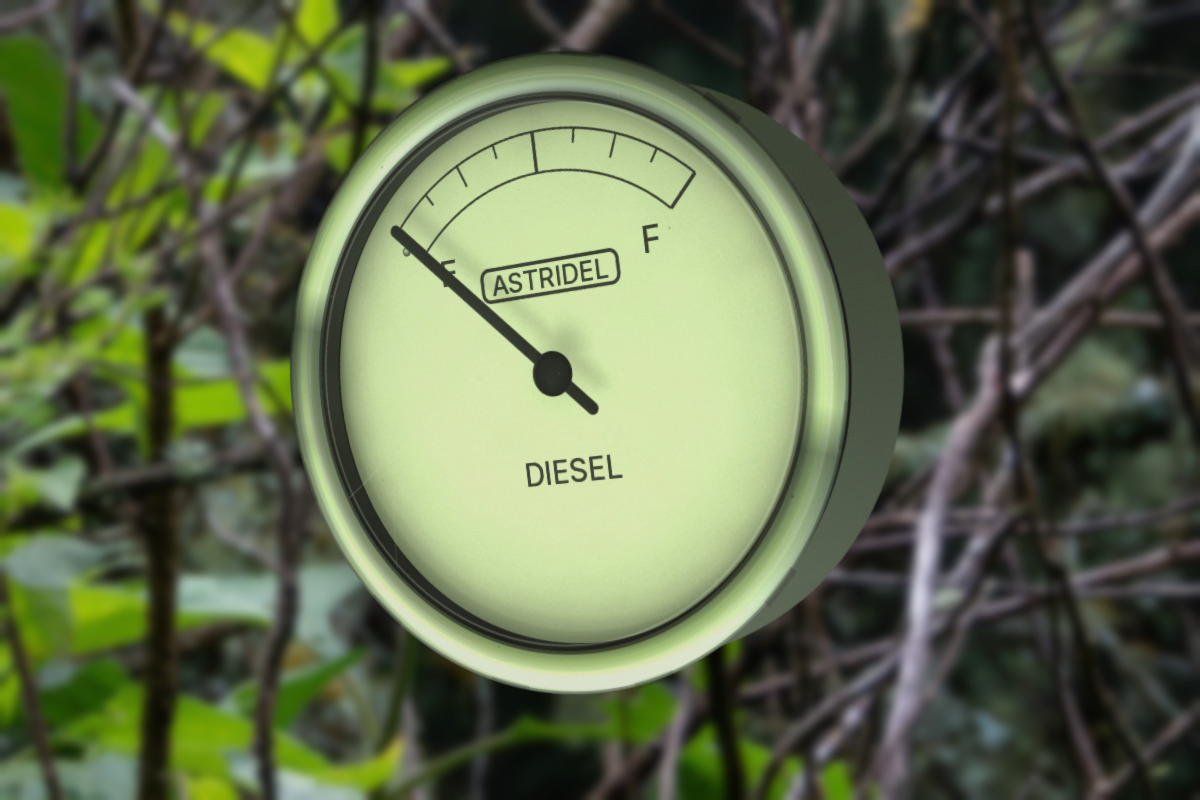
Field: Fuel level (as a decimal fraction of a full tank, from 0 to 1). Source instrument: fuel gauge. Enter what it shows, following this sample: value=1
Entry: value=0
